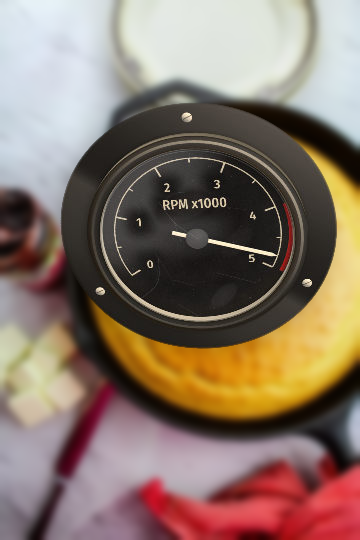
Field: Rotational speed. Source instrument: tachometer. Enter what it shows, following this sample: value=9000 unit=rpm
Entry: value=4750 unit=rpm
